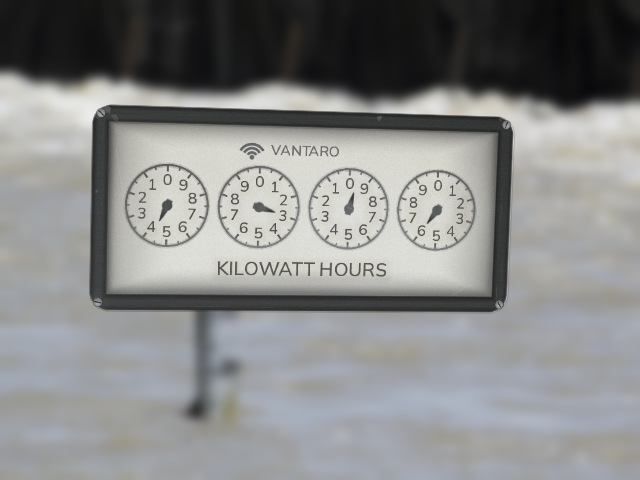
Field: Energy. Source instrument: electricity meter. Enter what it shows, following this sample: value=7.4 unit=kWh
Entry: value=4296 unit=kWh
